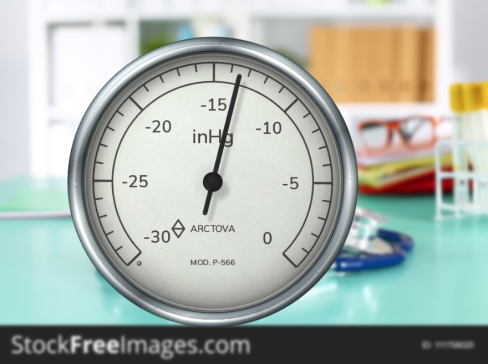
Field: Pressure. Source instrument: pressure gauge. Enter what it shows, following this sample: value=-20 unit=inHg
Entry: value=-13.5 unit=inHg
